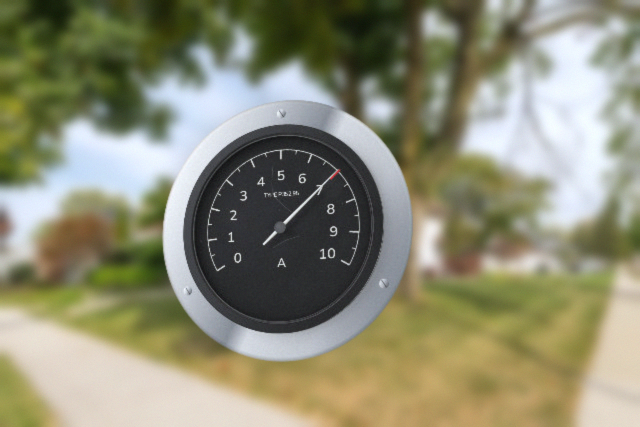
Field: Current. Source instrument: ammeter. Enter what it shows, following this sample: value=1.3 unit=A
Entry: value=7 unit=A
